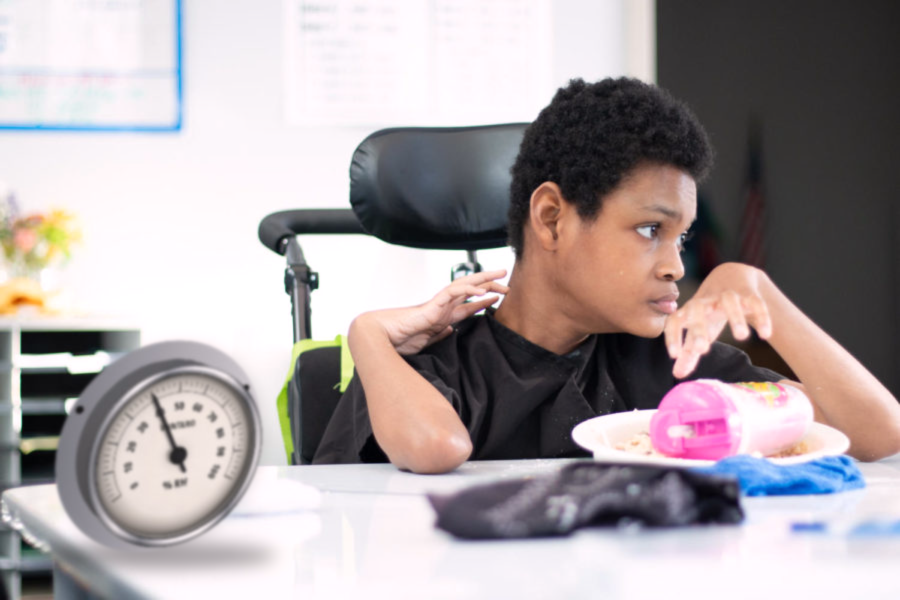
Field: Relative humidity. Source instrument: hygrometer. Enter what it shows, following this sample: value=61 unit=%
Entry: value=40 unit=%
